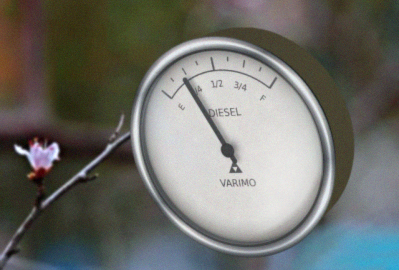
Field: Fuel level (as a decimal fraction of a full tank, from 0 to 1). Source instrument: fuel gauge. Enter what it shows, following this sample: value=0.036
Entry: value=0.25
